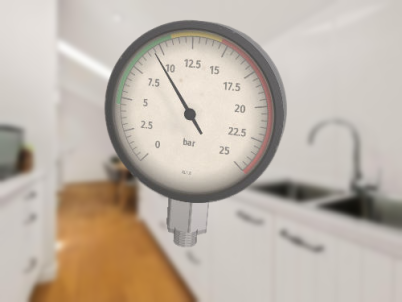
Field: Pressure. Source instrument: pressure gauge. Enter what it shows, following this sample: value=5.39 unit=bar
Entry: value=9.5 unit=bar
